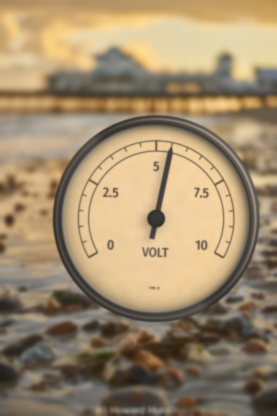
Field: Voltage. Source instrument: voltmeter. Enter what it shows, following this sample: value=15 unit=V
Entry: value=5.5 unit=V
